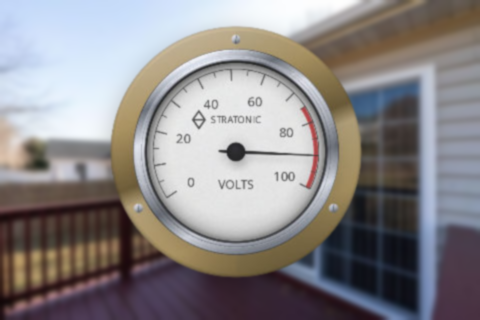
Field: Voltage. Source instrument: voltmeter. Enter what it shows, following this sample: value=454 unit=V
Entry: value=90 unit=V
